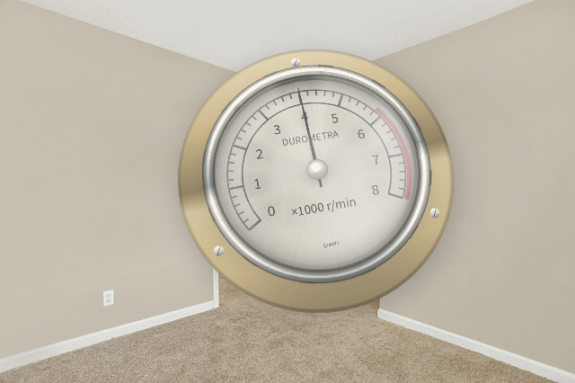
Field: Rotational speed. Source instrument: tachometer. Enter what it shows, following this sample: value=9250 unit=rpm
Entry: value=4000 unit=rpm
